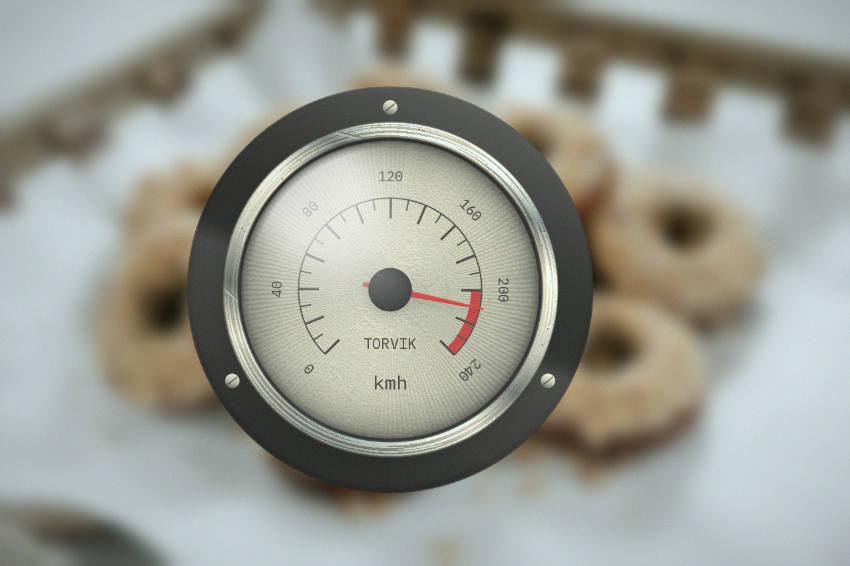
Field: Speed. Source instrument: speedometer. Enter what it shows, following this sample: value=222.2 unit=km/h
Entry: value=210 unit=km/h
